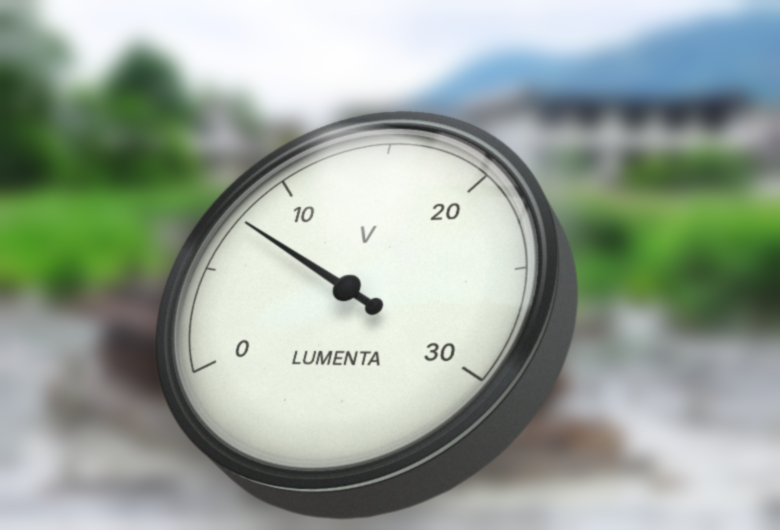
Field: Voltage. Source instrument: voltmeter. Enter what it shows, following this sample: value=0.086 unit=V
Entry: value=7.5 unit=V
